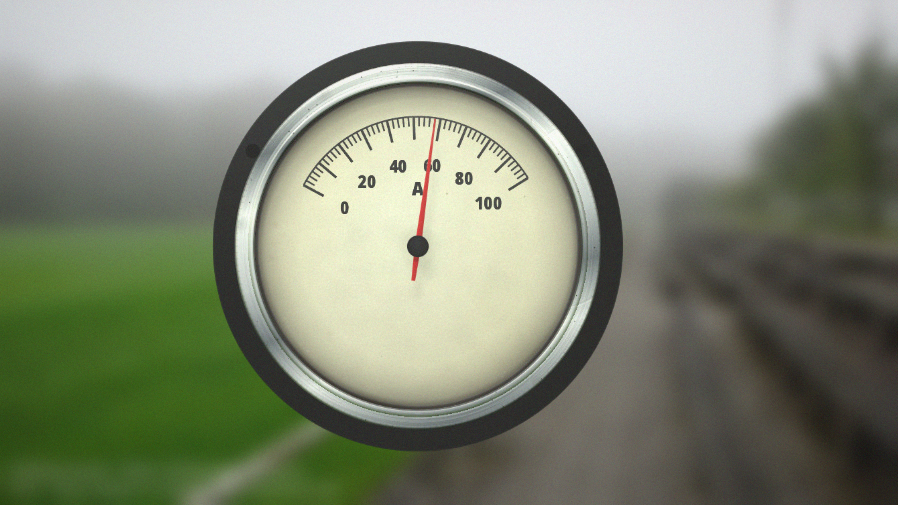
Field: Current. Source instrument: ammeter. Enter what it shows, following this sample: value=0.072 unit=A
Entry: value=58 unit=A
